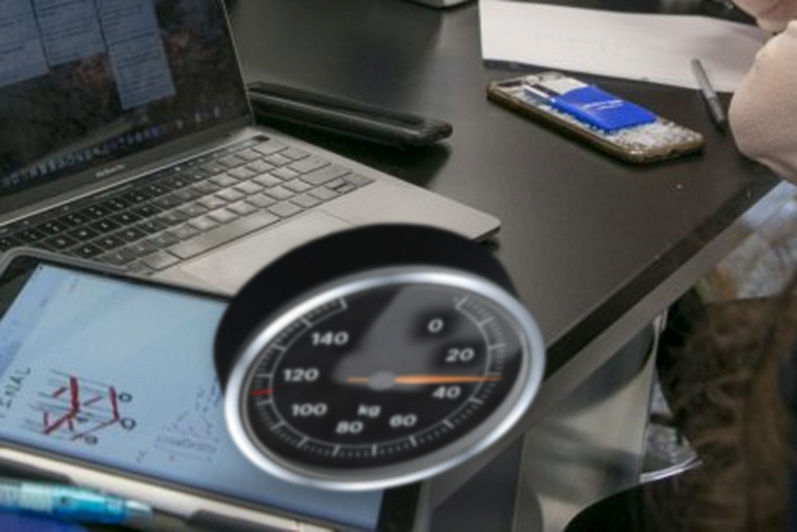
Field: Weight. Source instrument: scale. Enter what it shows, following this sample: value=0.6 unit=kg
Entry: value=30 unit=kg
